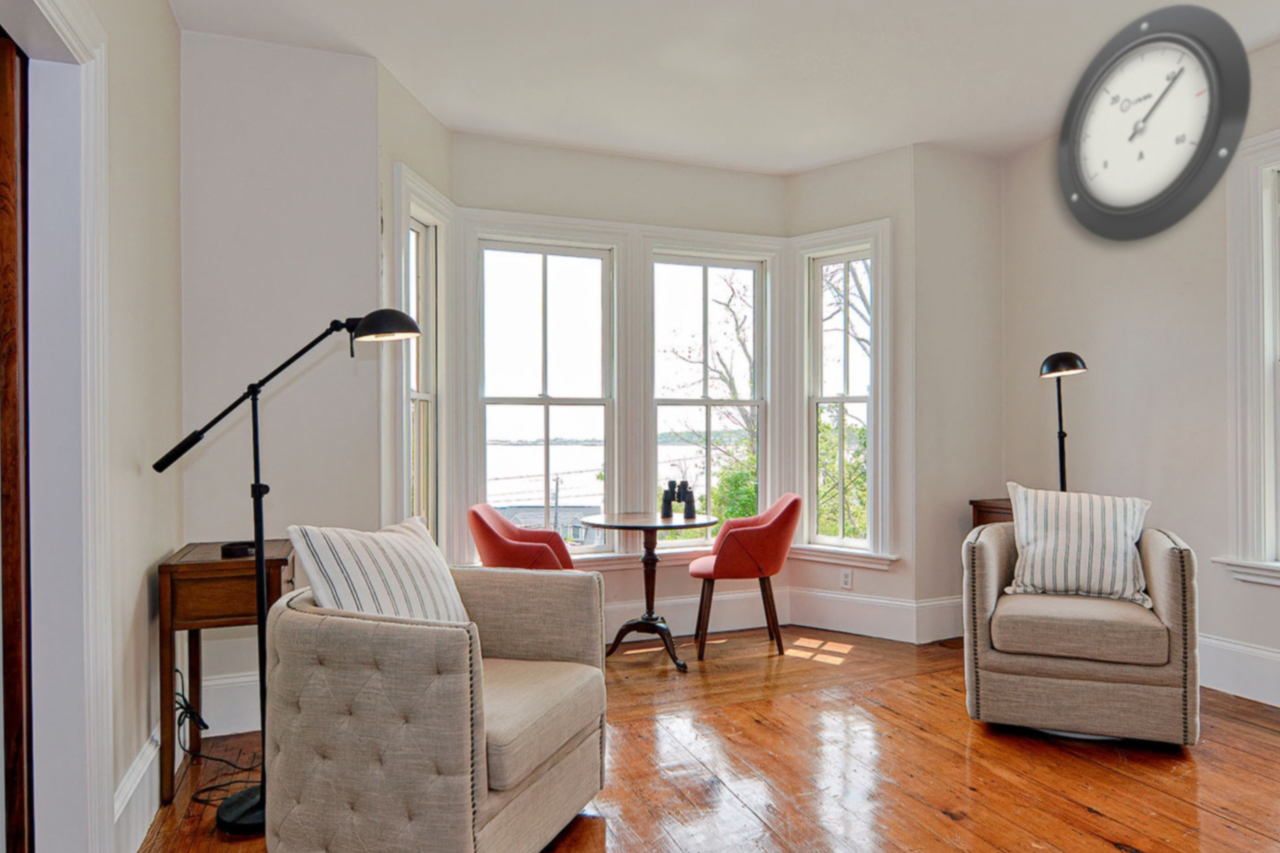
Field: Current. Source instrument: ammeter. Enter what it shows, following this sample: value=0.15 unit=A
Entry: value=42.5 unit=A
